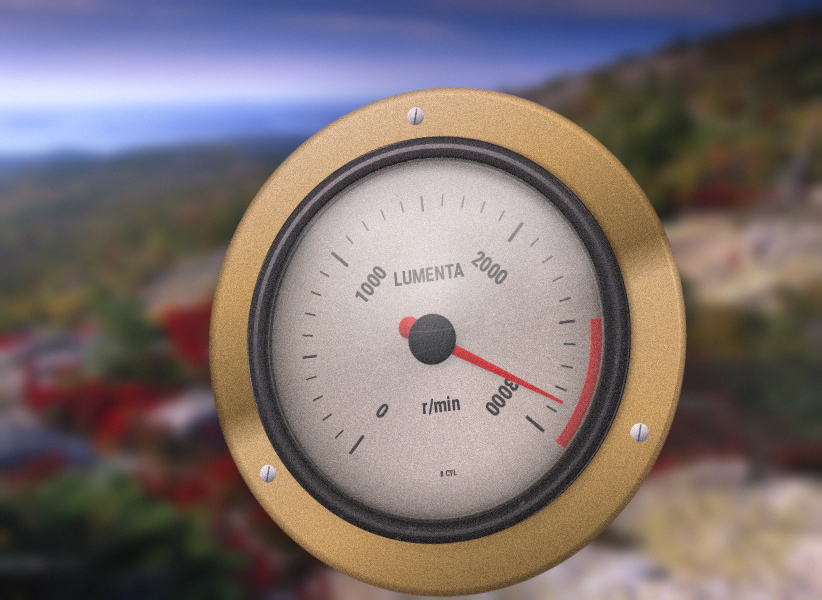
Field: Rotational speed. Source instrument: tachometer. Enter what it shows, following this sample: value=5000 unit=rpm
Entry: value=2850 unit=rpm
